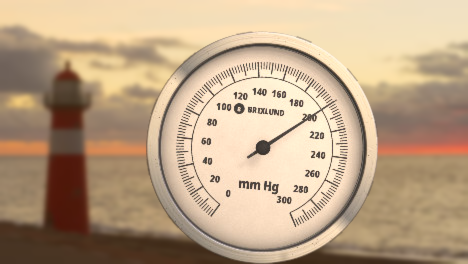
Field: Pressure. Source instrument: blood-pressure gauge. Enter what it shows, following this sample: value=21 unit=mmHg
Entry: value=200 unit=mmHg
